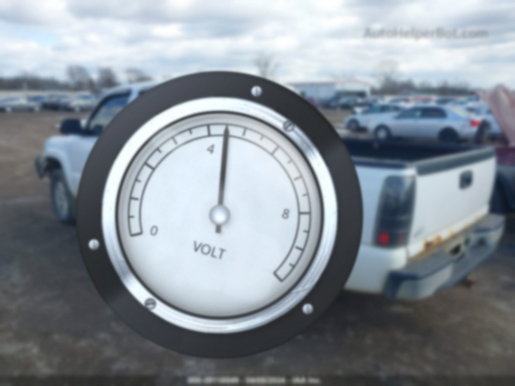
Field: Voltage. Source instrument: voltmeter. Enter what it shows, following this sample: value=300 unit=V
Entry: value=4.5 unit=V
